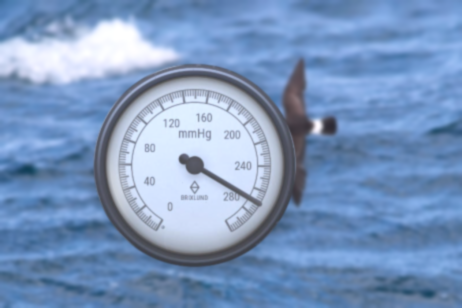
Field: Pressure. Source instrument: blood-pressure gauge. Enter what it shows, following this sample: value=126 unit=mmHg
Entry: value=270 unit=mmHg
